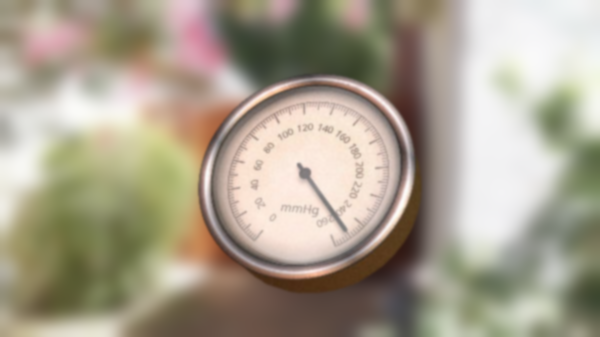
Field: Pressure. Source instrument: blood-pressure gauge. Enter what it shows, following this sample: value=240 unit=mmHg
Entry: value=250 unit=mmHg
